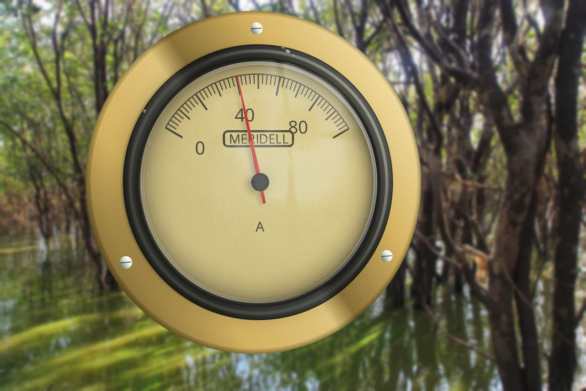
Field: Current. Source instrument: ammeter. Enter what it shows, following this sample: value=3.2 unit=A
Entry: value=40 unit=A
